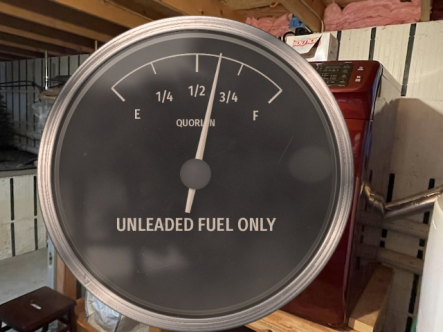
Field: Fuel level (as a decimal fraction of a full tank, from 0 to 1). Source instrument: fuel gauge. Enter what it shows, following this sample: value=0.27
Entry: value=0.625
